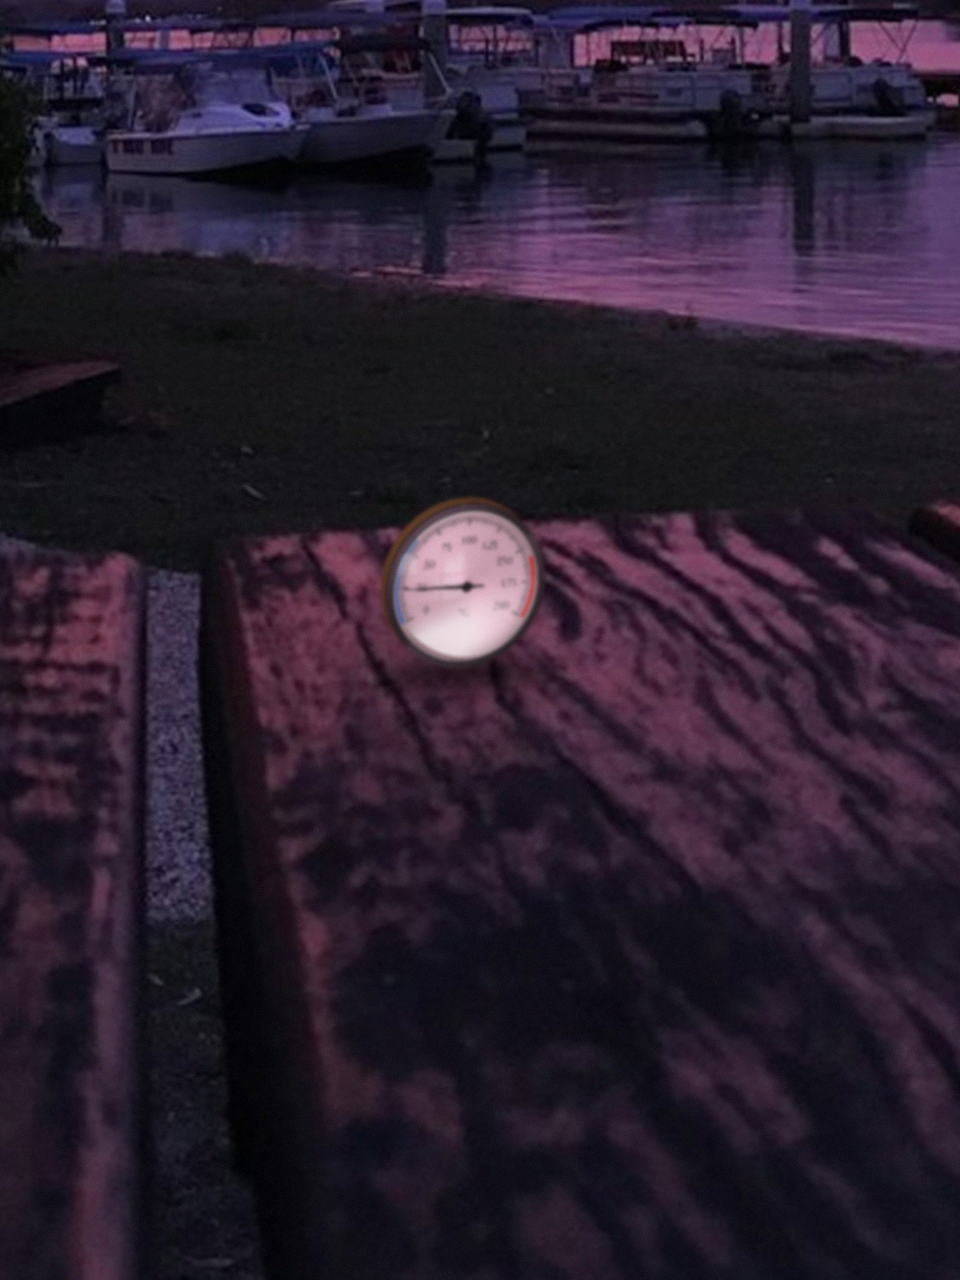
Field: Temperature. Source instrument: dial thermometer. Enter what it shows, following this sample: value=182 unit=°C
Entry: value=25 unit=°C
